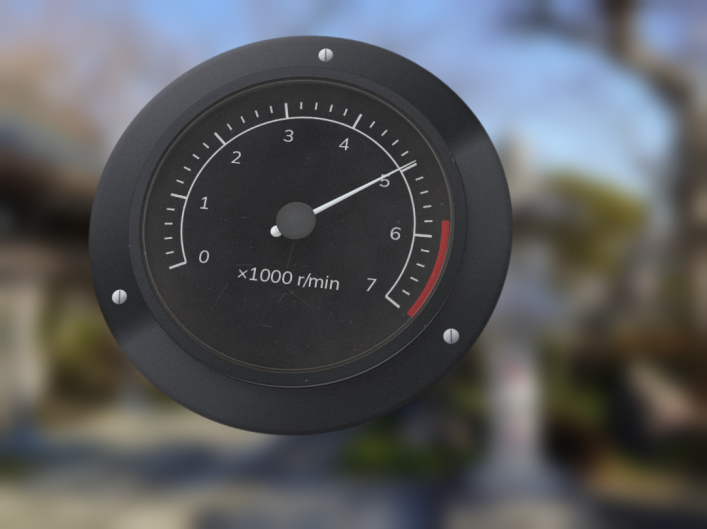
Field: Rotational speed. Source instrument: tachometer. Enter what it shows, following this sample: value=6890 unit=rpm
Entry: value=5000 unit=rpm
